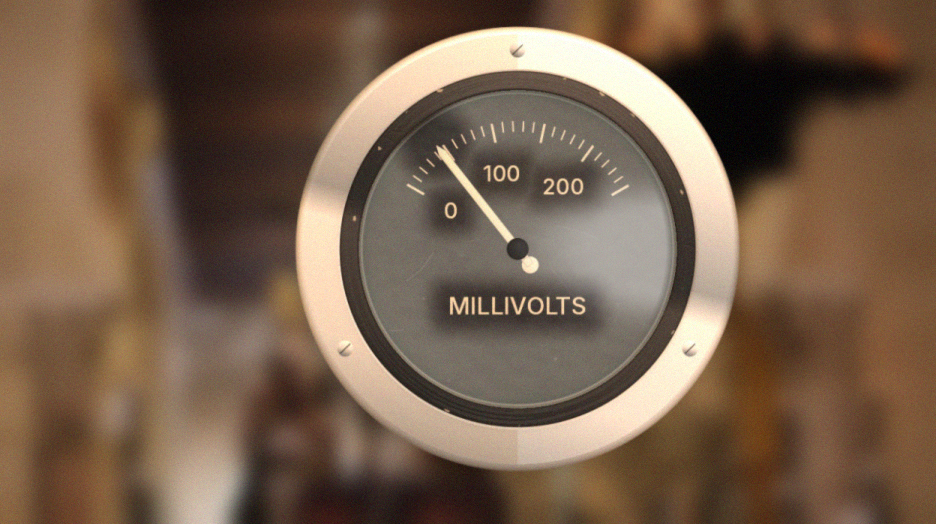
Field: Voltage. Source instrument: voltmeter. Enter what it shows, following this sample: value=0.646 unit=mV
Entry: value=45 unit=mV
